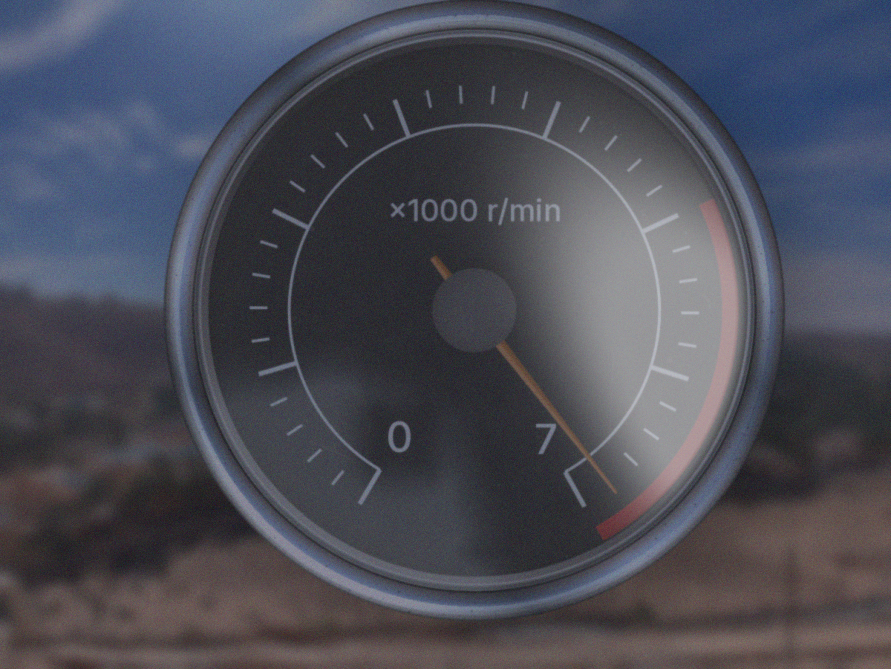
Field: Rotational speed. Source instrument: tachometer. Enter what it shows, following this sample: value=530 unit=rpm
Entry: value=6800 unit=rpm
